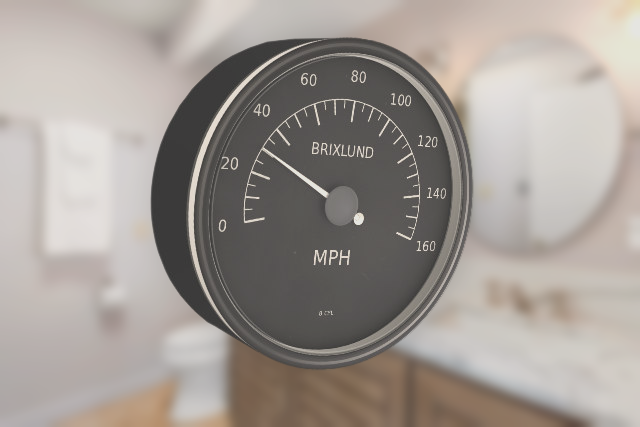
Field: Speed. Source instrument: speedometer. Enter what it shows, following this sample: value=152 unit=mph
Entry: value=30 unit=mph
